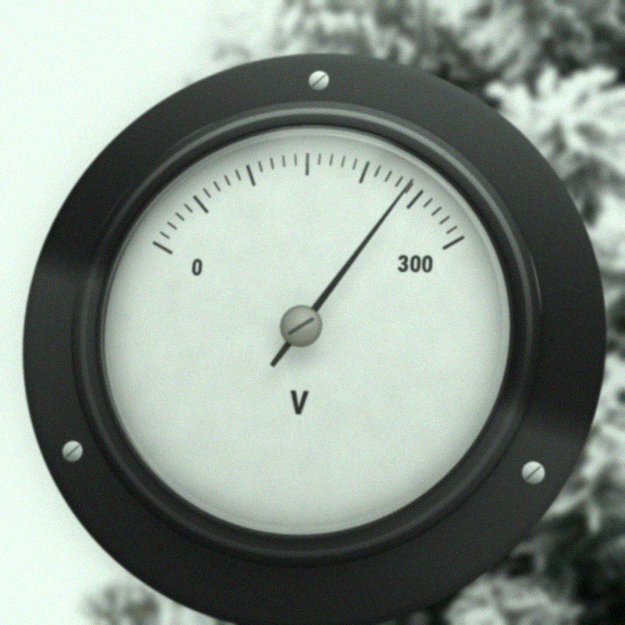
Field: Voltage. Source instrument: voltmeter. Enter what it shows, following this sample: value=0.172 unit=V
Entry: value=240 unit=V
